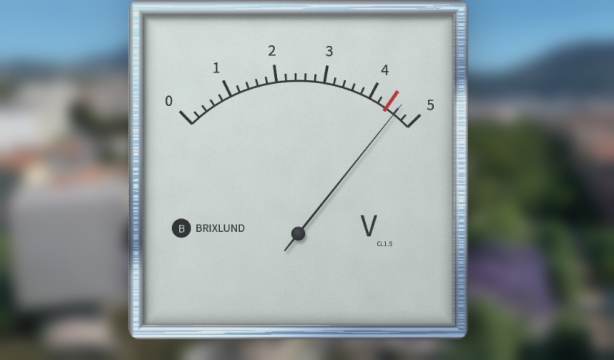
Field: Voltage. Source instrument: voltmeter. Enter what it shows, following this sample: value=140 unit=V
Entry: value=4.6 unit=V
